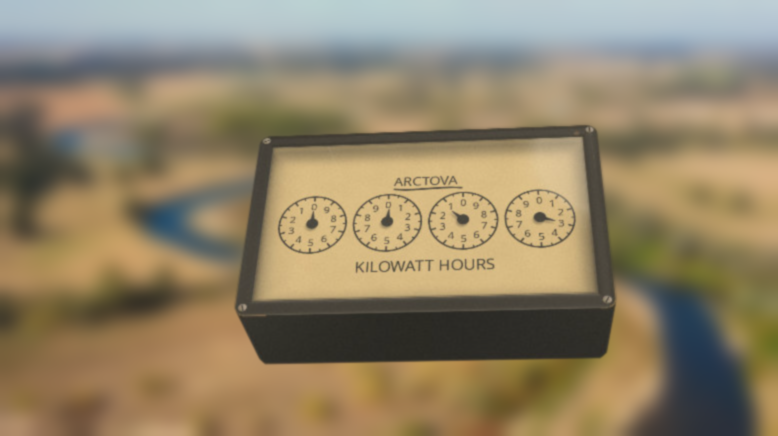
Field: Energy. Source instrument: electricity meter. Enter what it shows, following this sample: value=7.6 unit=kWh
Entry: value=13 unit=kWh
